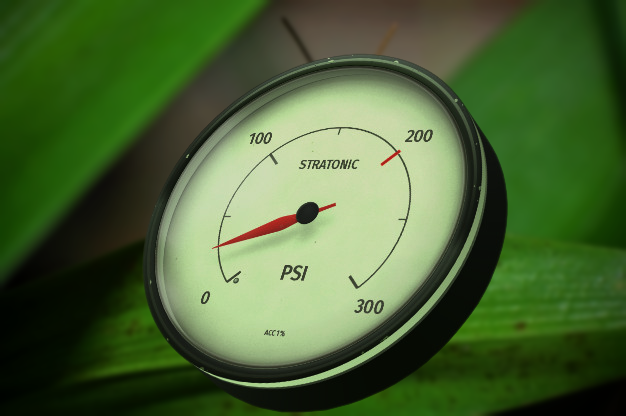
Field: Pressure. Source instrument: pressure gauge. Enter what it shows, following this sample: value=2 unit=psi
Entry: value=25 unit=psi
